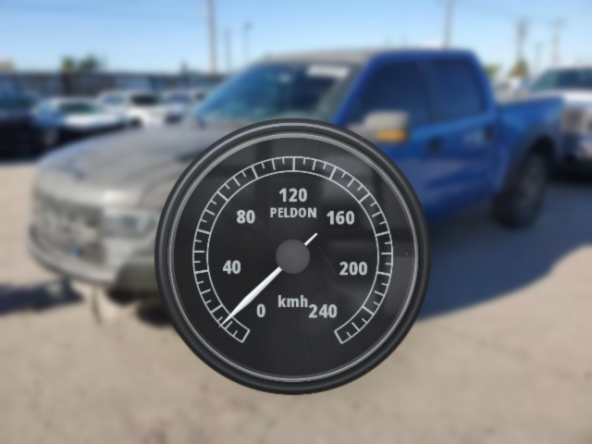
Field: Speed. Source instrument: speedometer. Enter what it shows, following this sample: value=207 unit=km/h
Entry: value=12.5 unit=km/h
